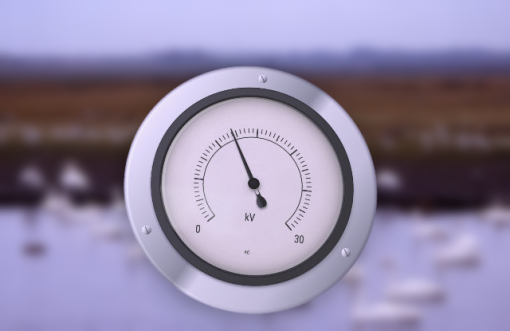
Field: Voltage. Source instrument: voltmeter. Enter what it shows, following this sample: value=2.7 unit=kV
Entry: value=12 unit=kV
